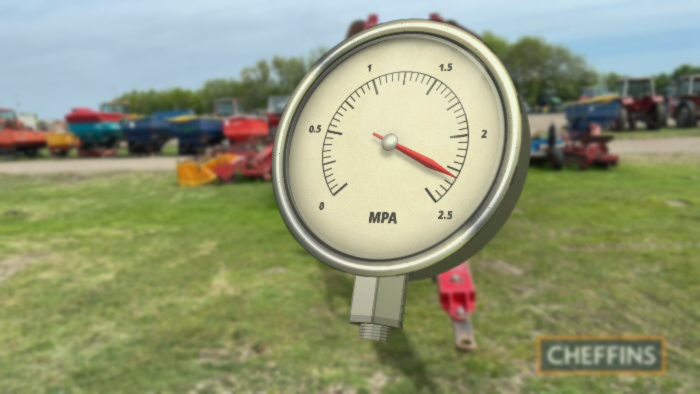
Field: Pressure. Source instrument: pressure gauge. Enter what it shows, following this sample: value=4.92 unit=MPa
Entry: value=2.3 unit=MPa
